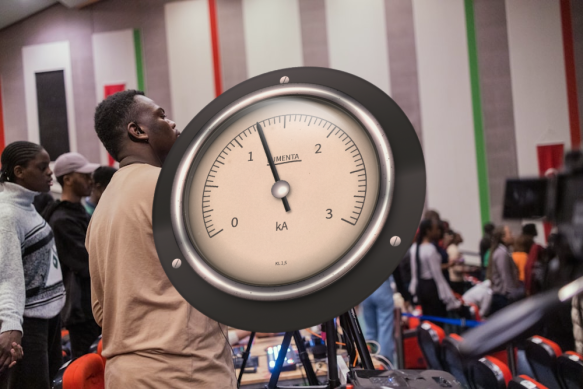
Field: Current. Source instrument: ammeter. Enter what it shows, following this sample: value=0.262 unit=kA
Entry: value=1.25 unit=kA
